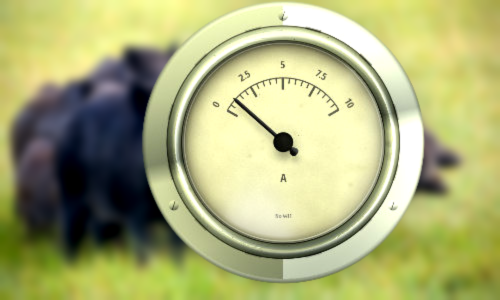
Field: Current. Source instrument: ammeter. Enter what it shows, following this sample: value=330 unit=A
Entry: value=1 unit=A
